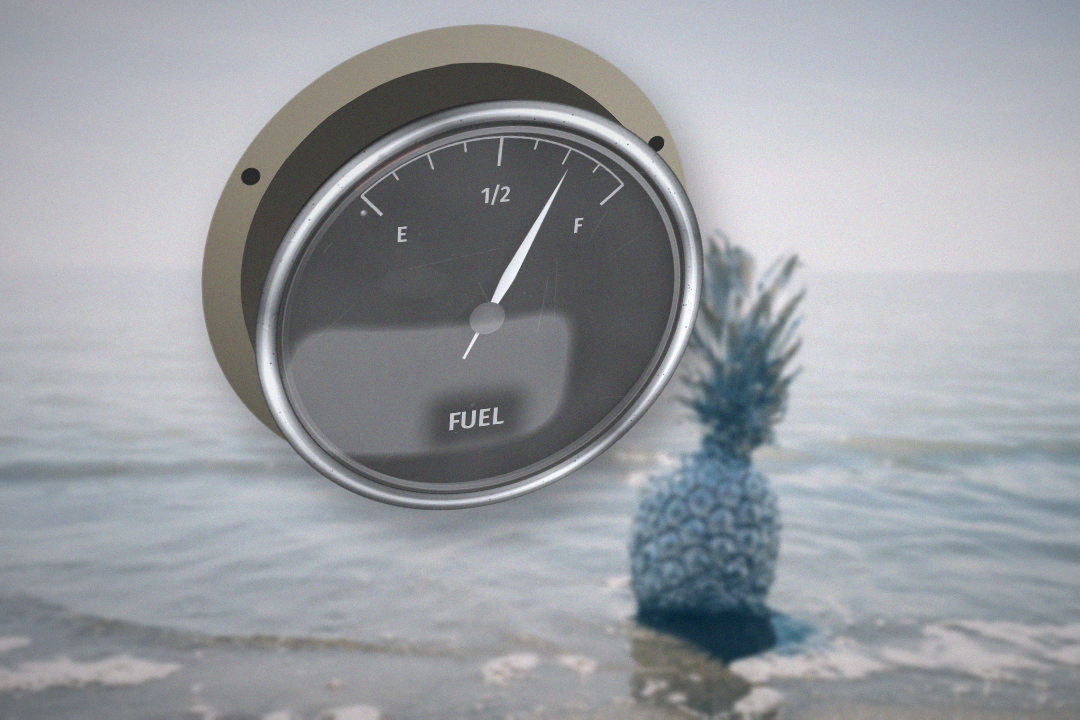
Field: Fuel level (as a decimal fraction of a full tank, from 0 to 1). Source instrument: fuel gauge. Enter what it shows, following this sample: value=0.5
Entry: value=0.75
